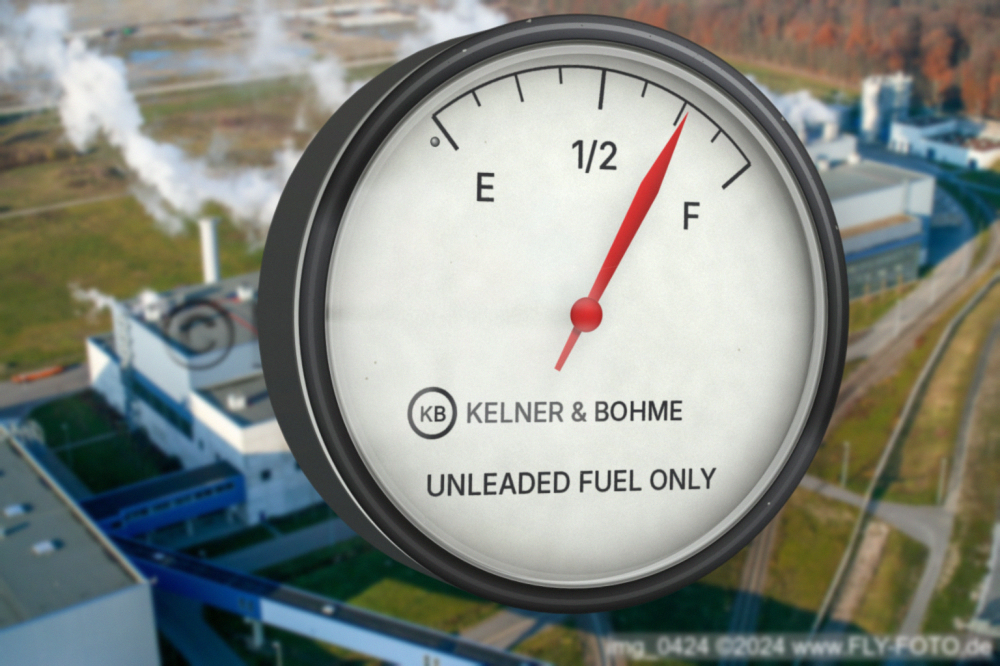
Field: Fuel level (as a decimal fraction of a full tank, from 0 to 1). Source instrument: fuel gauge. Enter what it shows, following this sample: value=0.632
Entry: value=0.75
